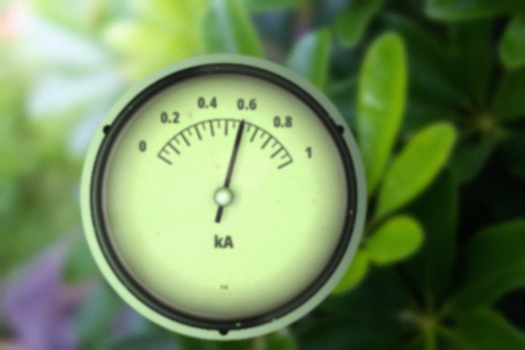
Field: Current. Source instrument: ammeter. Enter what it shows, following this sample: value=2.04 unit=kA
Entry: value=0.6 unit=kA
